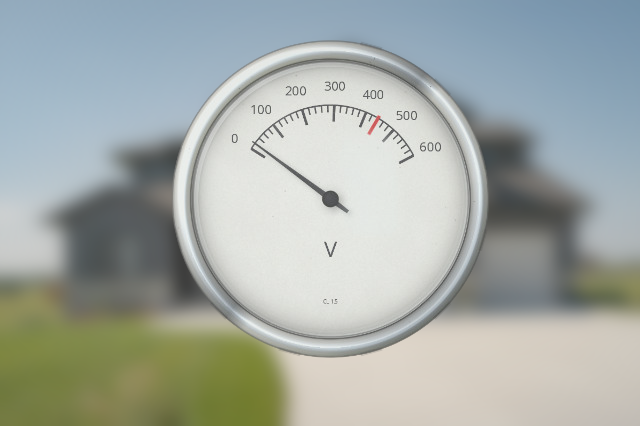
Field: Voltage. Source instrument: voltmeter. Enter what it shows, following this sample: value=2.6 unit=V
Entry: value=20 unit=V
